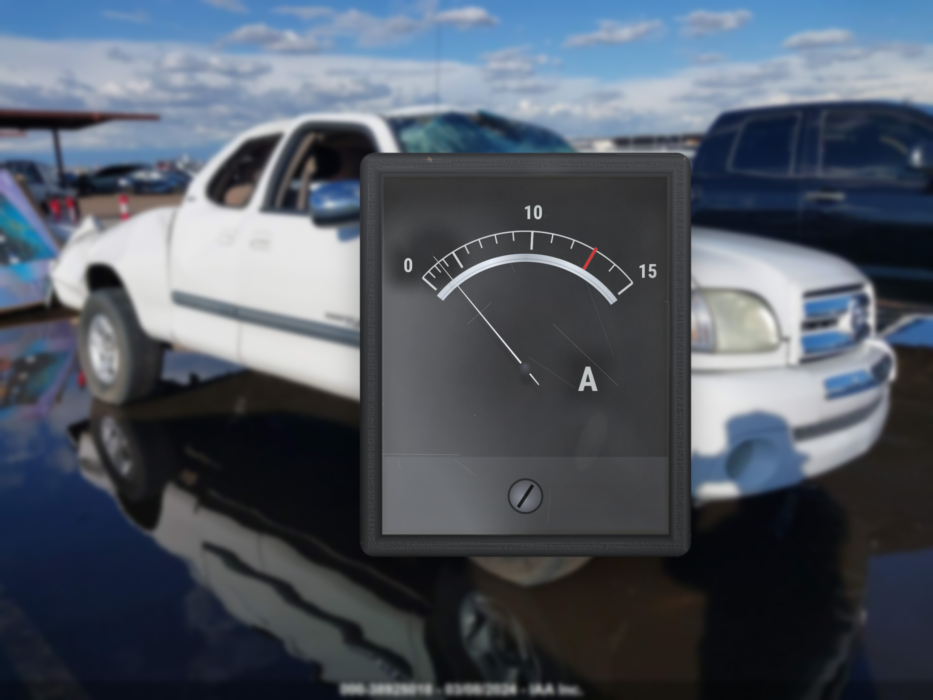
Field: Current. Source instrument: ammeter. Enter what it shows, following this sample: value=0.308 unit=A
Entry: value=3.5 unit=A
